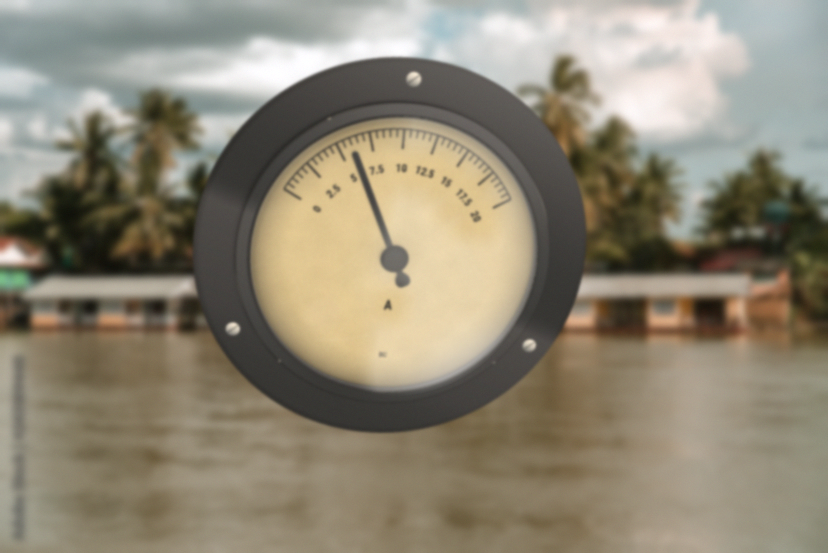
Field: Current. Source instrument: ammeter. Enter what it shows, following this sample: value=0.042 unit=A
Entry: value=6 unit=A
